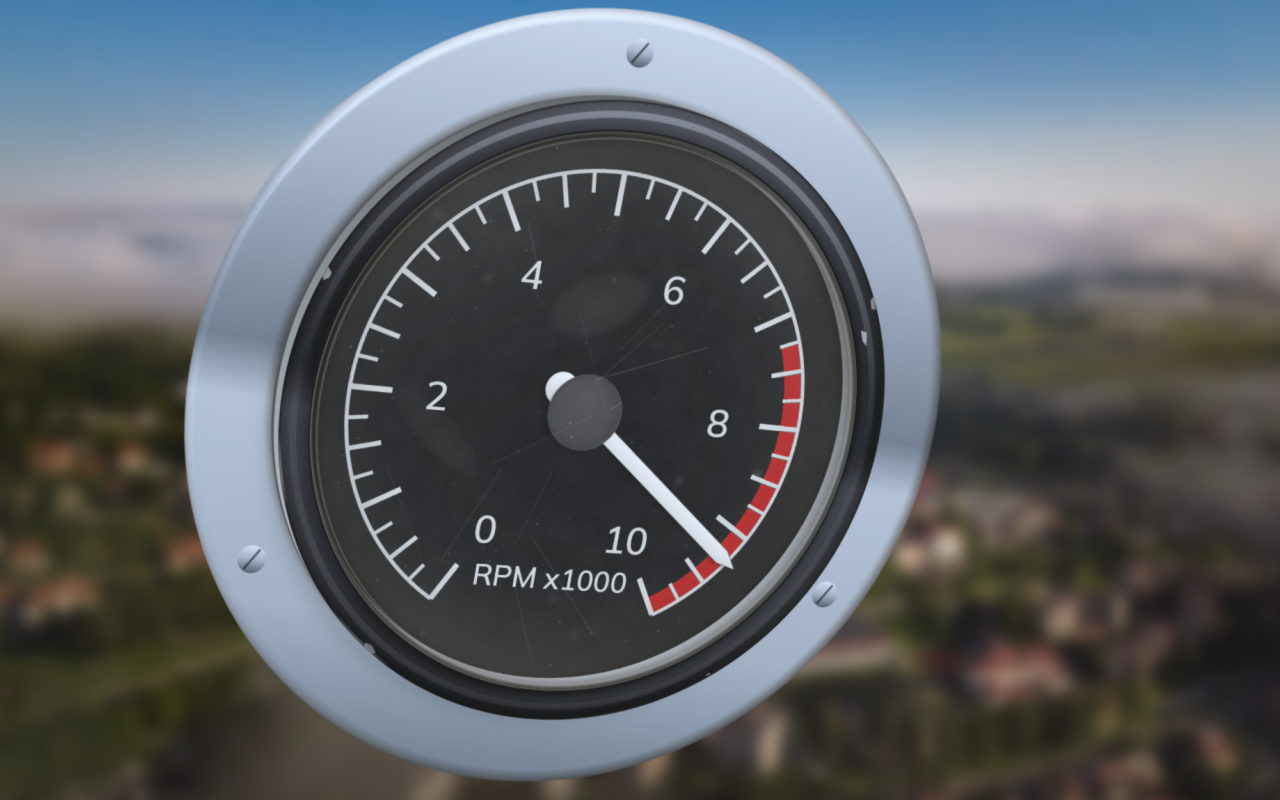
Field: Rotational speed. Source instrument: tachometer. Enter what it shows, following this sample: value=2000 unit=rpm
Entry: value=9250 unit=rpm
